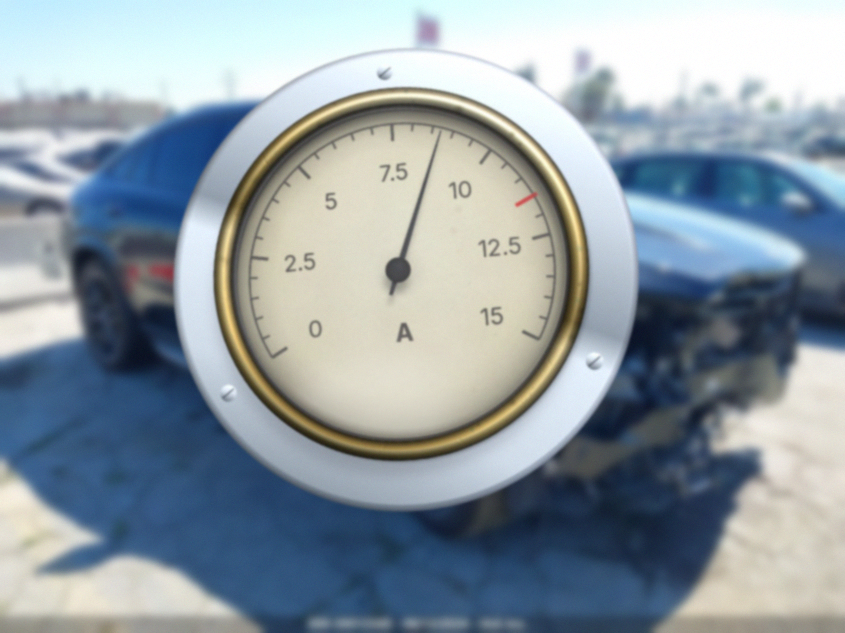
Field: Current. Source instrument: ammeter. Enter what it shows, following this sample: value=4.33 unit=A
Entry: value=8.75 unit=A
